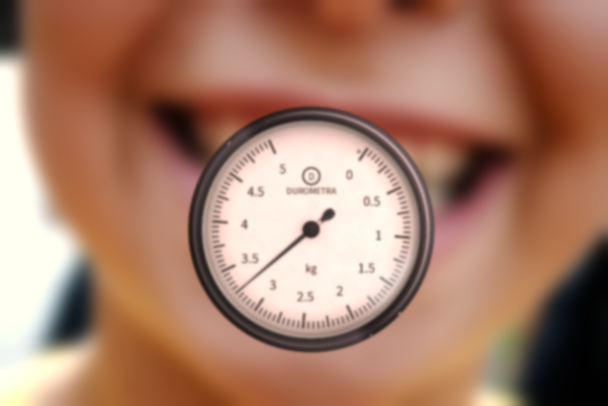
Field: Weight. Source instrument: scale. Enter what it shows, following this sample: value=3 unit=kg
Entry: value=3.25 unit=kg
